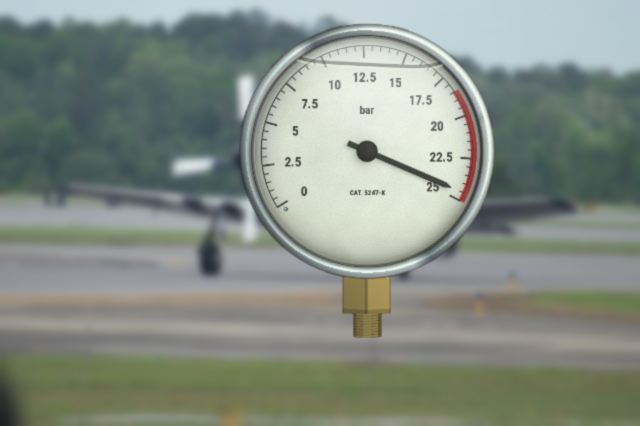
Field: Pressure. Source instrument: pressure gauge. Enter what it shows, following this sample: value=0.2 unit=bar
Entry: value=24.5 unit=bar
